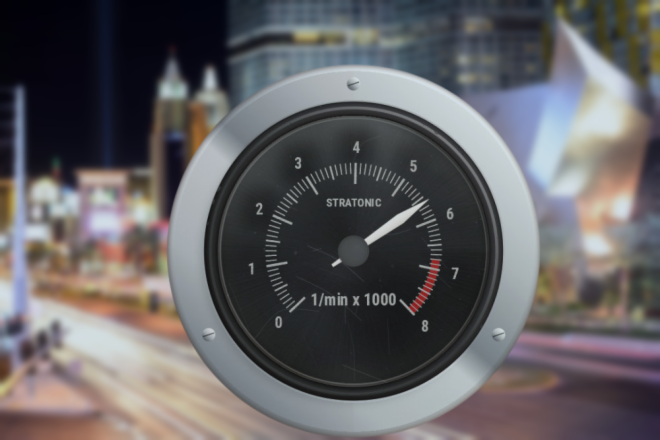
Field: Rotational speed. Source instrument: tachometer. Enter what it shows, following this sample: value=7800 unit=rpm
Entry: value=5600 unit=rpm
